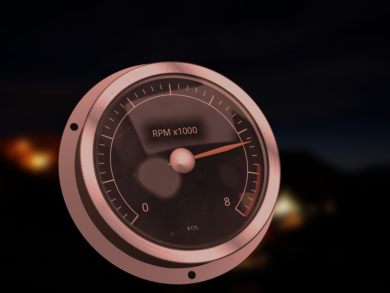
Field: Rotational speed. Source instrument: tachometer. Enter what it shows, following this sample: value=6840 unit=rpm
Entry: value=6300 unit=rpm
